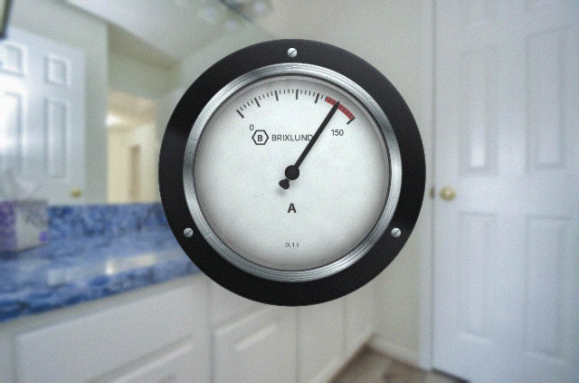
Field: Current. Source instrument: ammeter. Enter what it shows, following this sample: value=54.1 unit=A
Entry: value=125 unit=A
